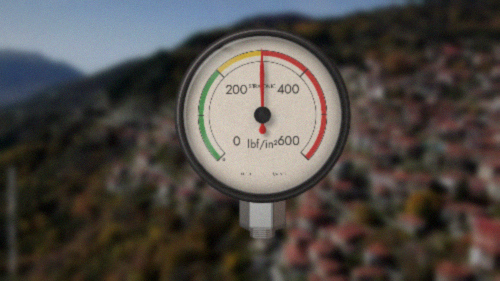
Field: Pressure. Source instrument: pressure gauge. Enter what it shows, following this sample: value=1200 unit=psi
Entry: value=300 unit=psi
